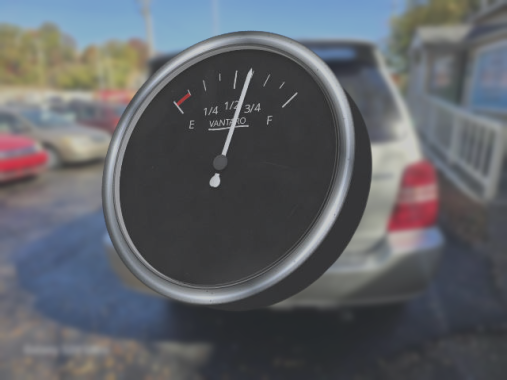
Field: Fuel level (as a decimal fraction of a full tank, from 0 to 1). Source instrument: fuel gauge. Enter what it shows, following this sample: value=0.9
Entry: value=0.625
